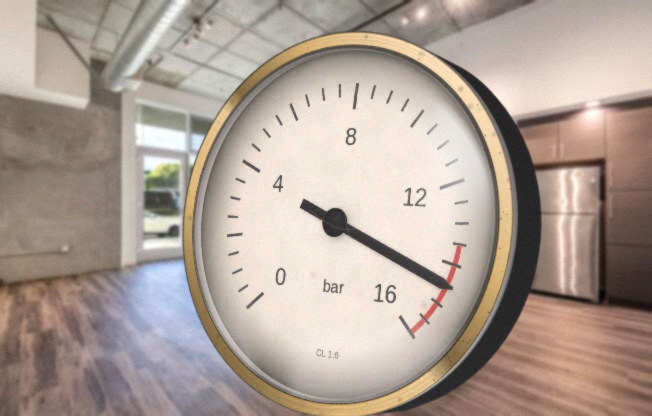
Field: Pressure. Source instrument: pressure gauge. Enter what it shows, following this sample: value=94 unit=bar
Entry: value=14.5 unit=bar
